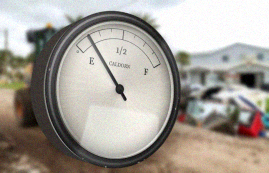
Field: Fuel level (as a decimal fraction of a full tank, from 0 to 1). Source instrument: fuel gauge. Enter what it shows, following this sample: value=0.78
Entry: value=0.125
